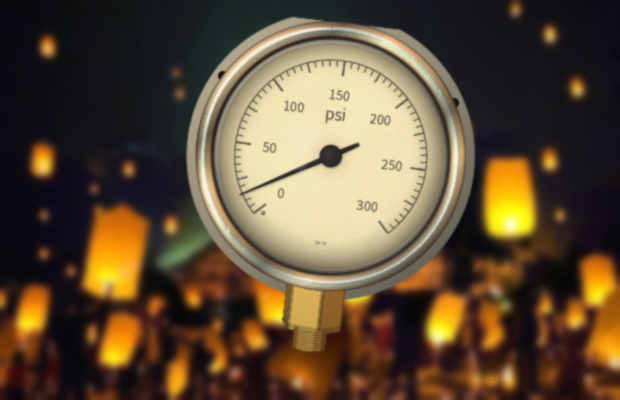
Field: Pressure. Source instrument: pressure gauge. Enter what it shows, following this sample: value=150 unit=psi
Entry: value=15 unit=psi
